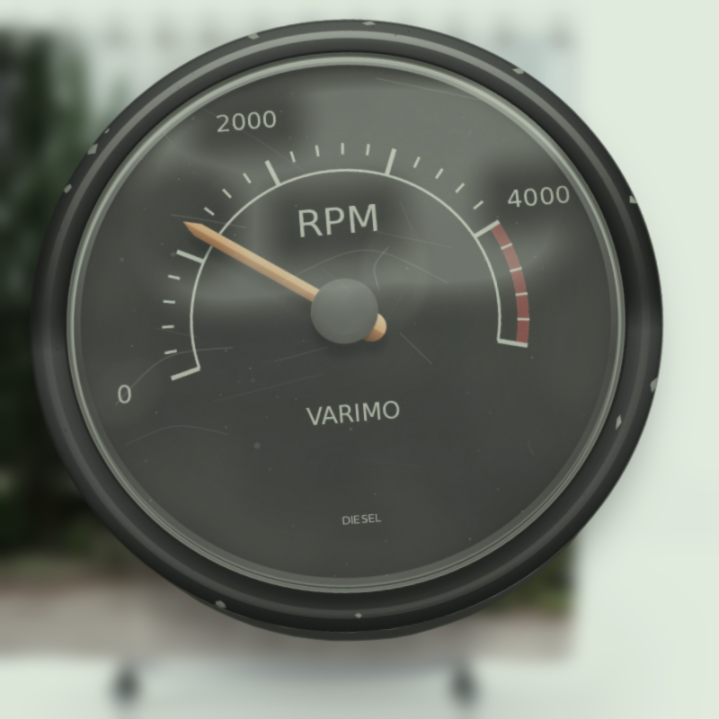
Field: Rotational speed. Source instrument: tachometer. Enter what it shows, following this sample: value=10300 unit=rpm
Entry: value=1200 unit=rpm
